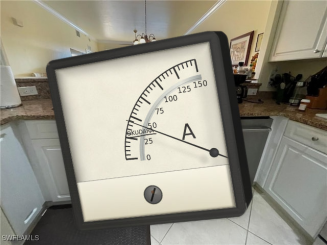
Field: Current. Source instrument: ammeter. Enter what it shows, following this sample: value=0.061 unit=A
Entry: value=45 unit=A
